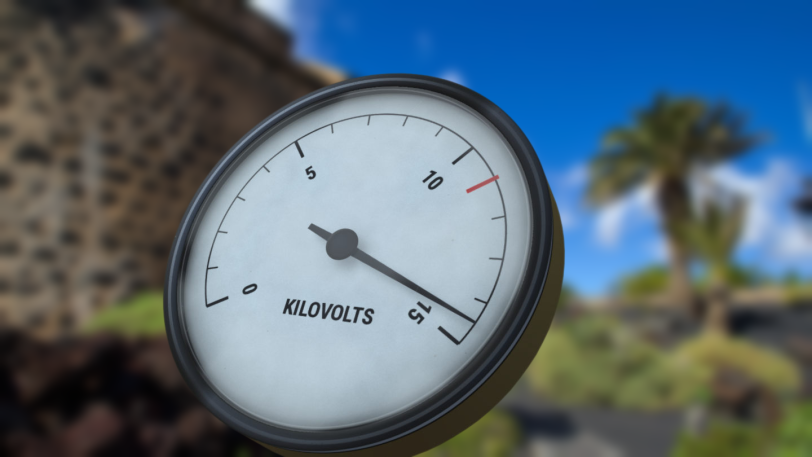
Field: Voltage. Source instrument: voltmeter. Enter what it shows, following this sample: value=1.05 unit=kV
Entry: value=14.5 unit=kV
